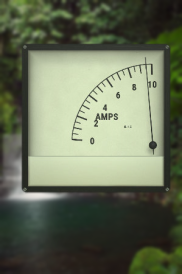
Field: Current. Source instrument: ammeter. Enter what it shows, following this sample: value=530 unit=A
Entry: value=9.5 unit=A
